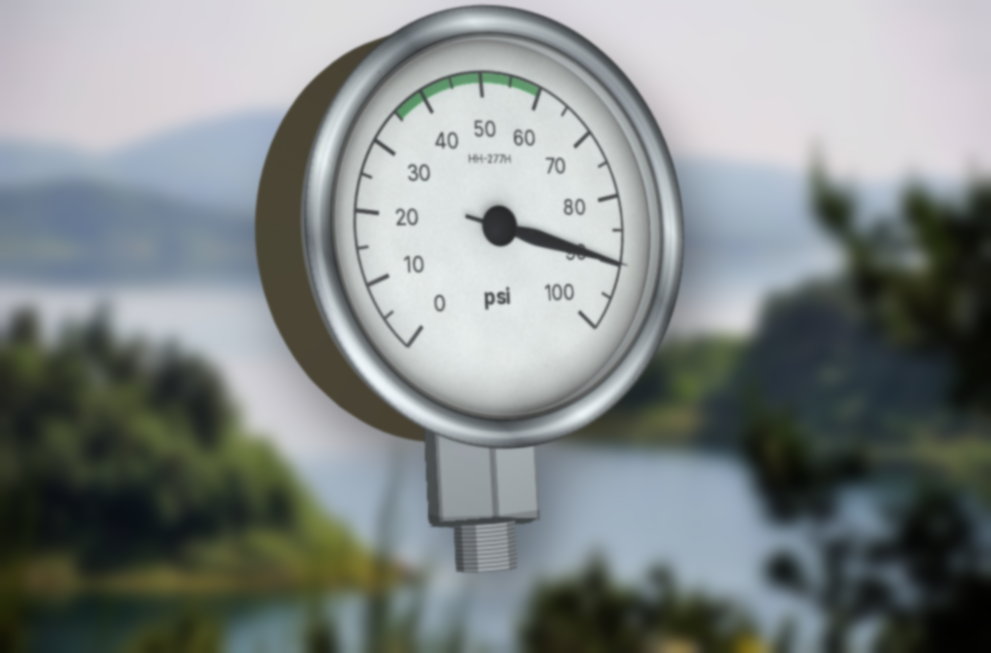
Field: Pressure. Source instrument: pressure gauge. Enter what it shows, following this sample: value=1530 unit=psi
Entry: value=90 unit=psi
